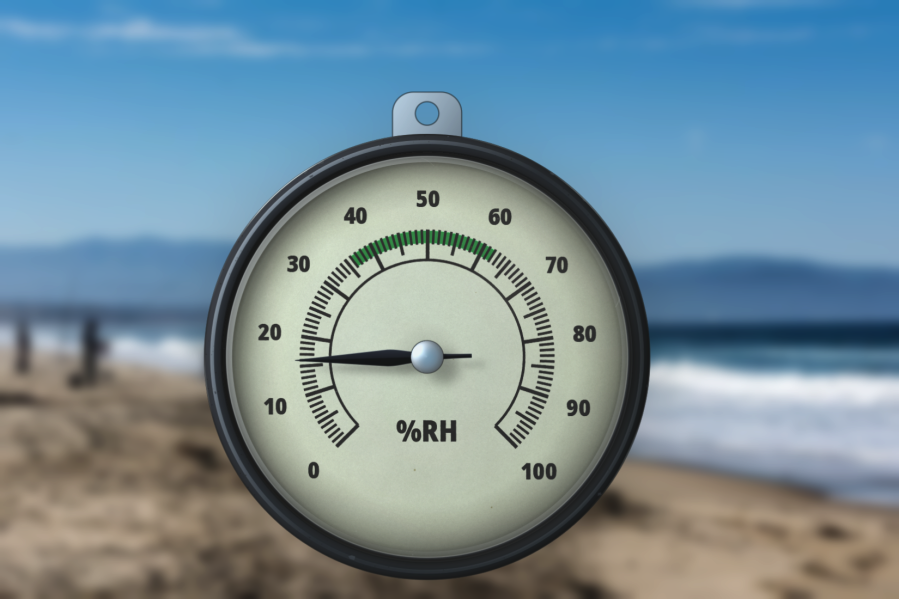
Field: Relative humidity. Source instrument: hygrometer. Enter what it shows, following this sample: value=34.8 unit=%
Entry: value=16 unit=%
